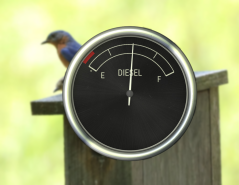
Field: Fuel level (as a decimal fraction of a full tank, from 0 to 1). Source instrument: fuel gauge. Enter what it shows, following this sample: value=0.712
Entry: value=0.5
